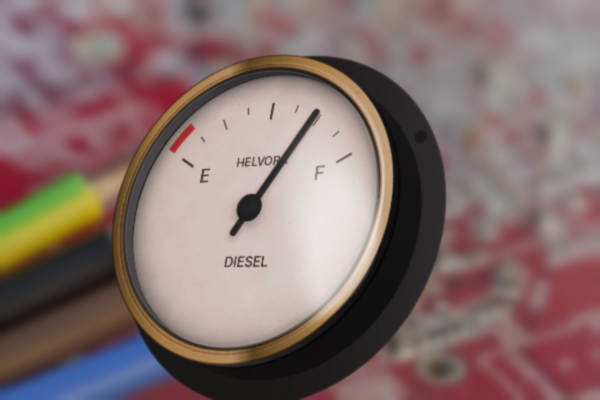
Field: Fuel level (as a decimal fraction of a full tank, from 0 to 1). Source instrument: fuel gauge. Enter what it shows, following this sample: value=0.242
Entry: value=0.75
